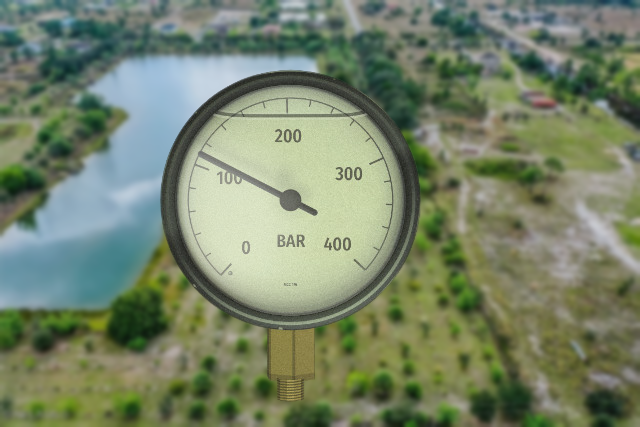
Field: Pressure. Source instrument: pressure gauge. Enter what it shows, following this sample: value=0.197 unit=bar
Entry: value=110 unit=bar
